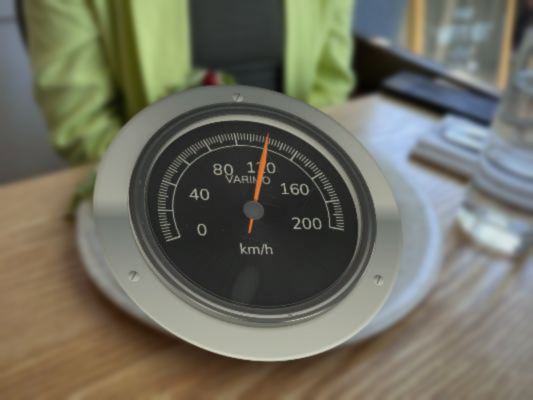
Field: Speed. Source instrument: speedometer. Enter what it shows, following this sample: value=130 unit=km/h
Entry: value=120 unit=km/h
